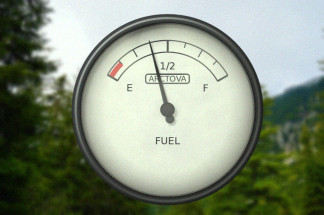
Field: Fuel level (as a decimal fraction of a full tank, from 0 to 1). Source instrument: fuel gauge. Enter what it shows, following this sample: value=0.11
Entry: value=0.375
